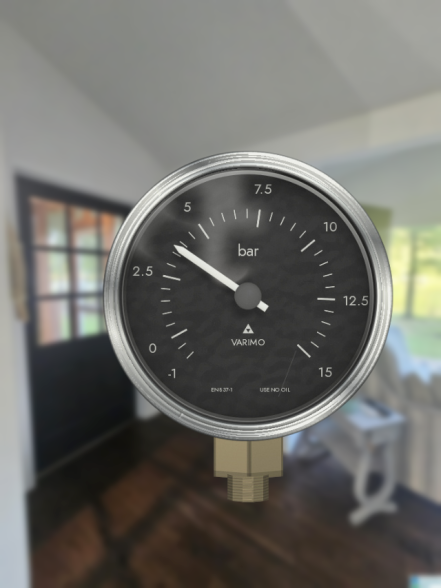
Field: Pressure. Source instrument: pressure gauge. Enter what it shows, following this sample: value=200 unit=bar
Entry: value=3.75 unit=bar
